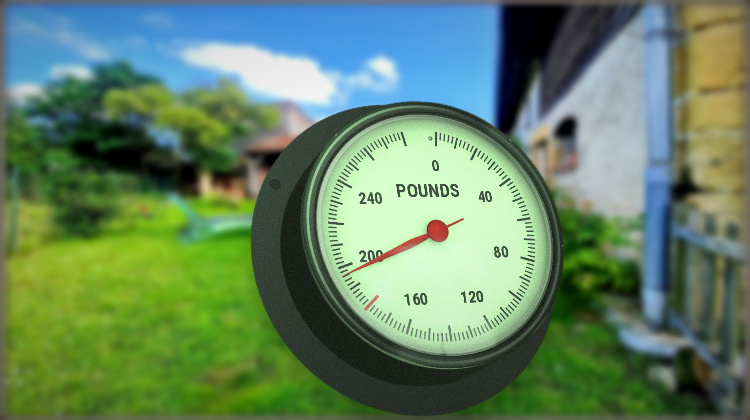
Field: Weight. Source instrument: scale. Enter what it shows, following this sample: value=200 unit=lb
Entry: value=196 unit=lb
